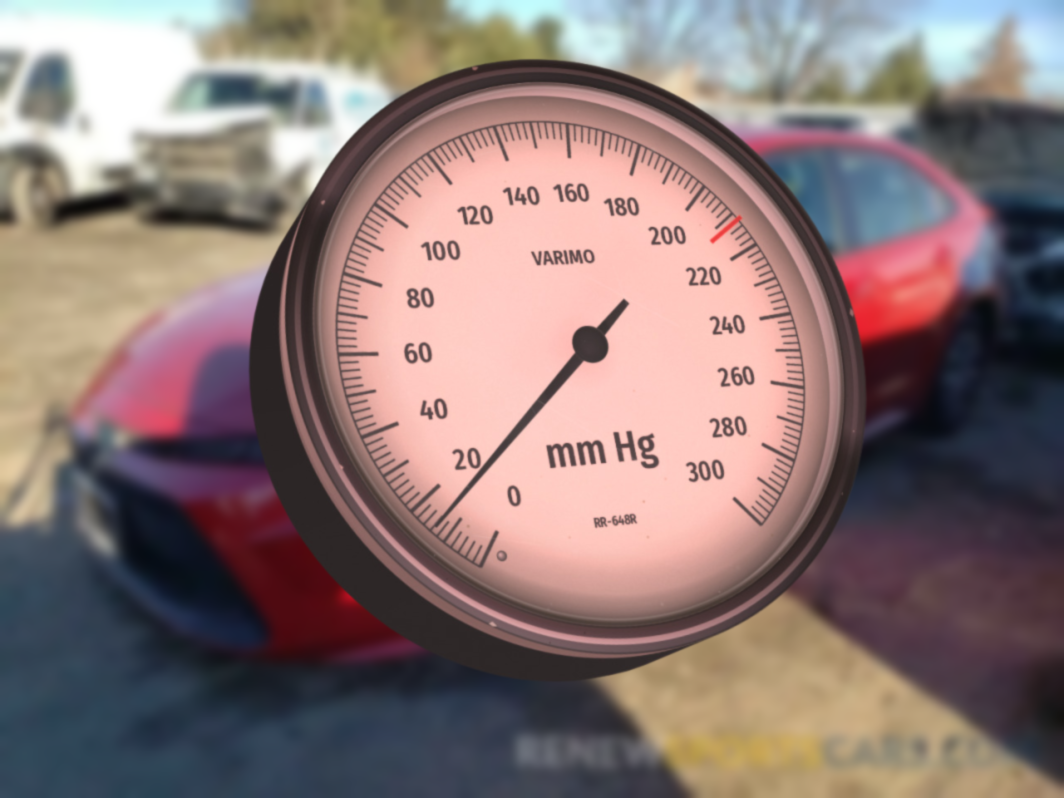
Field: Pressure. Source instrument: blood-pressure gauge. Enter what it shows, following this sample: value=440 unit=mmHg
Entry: value=14 unit=mmHg
